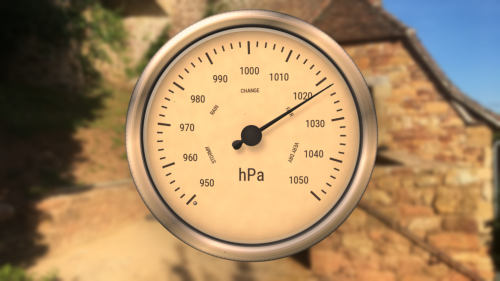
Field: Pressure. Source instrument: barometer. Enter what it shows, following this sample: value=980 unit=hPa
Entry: value=1022 unit=hPa
